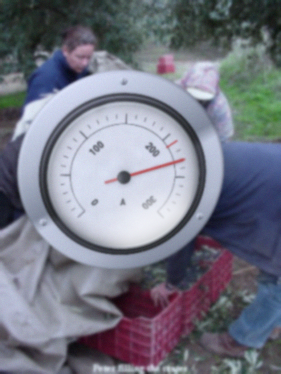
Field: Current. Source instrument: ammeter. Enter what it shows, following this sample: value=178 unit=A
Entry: value=230 unit=A
